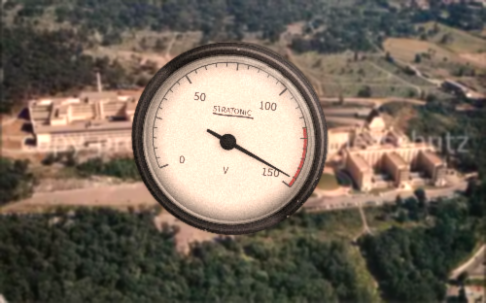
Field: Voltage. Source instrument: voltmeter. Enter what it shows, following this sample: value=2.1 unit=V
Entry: value=145 unit=V
